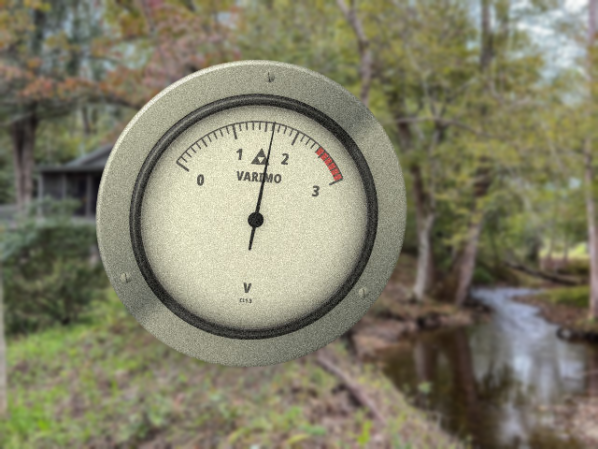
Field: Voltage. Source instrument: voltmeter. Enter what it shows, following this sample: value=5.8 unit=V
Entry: value=1.6 unit=V
